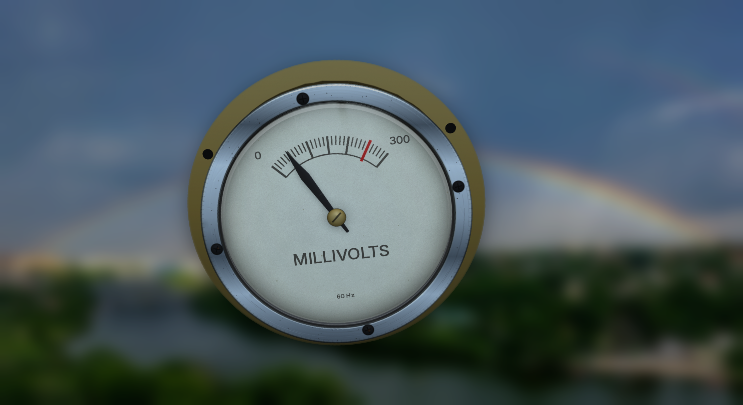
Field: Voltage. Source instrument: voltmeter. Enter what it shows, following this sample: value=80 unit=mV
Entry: value=50 unit=mV
